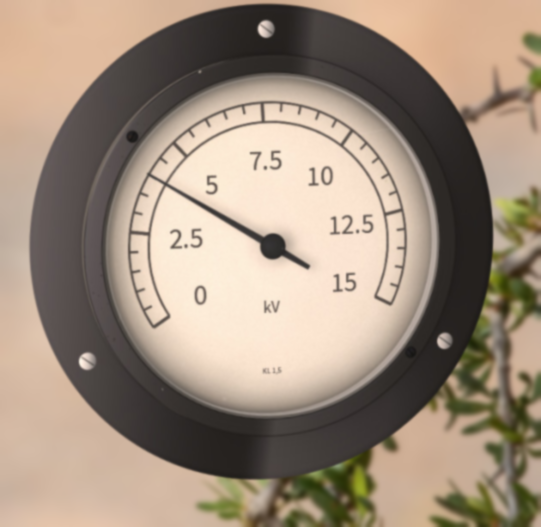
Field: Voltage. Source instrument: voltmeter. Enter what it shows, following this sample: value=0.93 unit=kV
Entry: value=4 unit=kV
